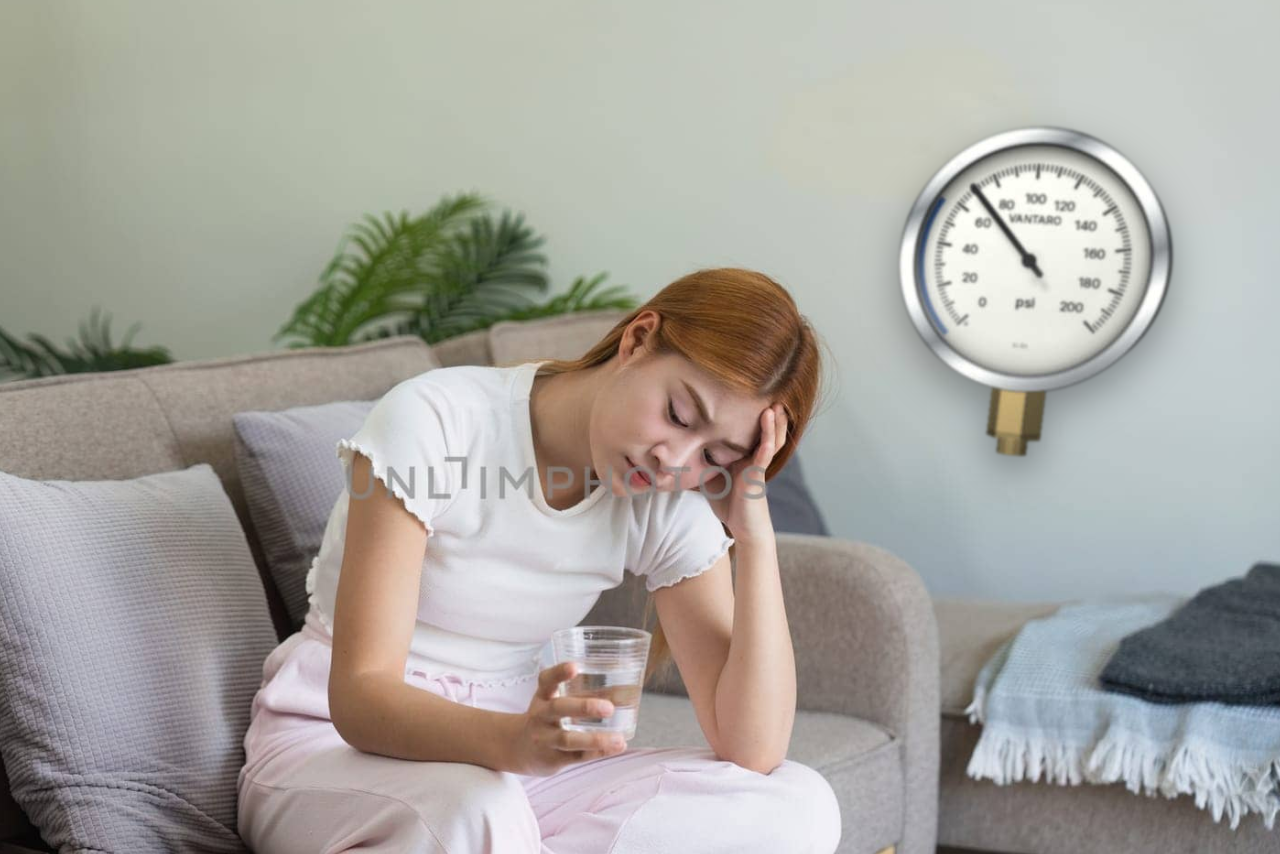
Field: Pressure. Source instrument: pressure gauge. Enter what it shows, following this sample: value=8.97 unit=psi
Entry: value=70 unit=psi
